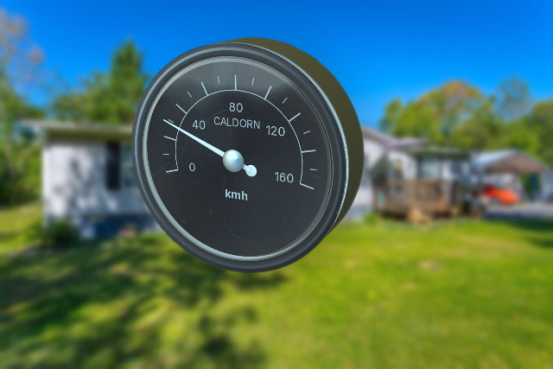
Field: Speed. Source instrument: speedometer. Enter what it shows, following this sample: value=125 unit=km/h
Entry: value=30 unit=km/h
